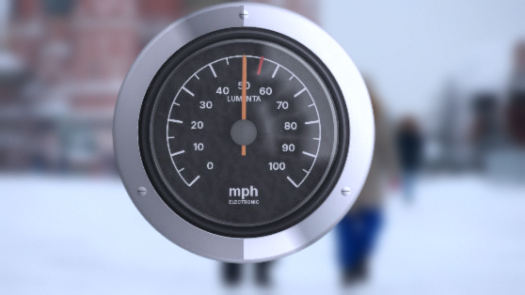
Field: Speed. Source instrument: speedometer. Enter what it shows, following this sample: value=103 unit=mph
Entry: value=50 unit=mph
